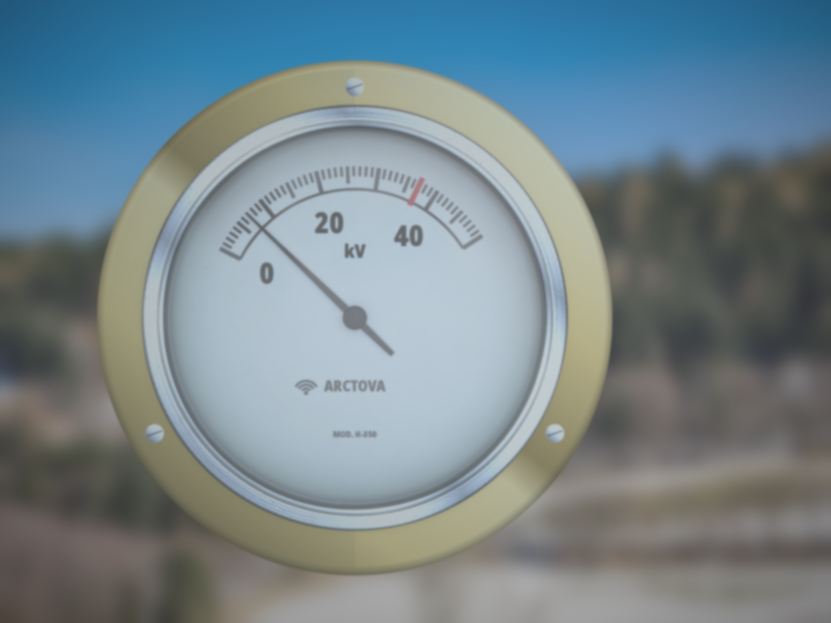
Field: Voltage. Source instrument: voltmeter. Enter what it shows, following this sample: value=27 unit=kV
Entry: value=7 unit=kV
